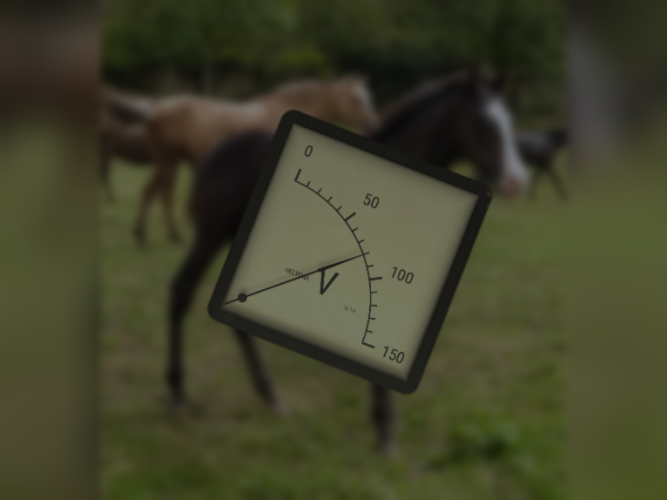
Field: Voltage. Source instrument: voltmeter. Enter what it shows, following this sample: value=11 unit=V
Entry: value=80 unit=V
